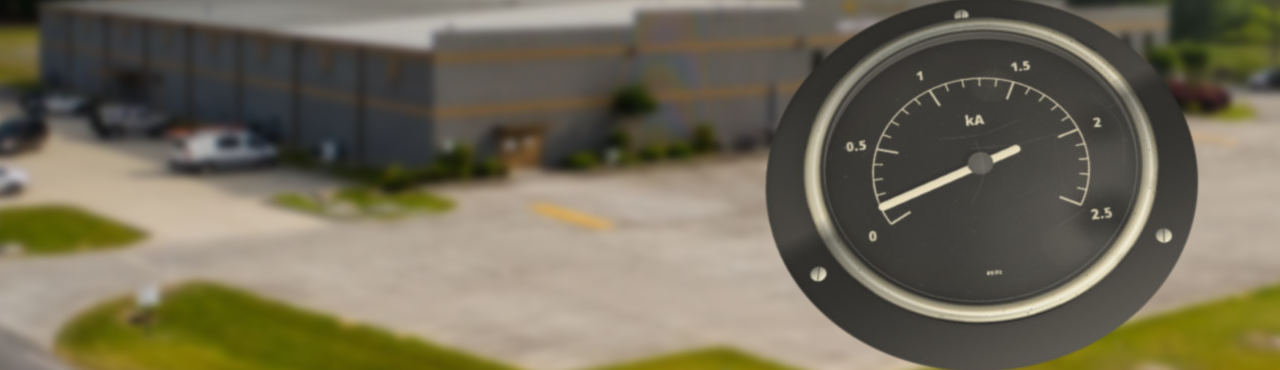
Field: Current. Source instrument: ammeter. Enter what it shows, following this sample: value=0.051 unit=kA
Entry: value=0.1 unit=kA
